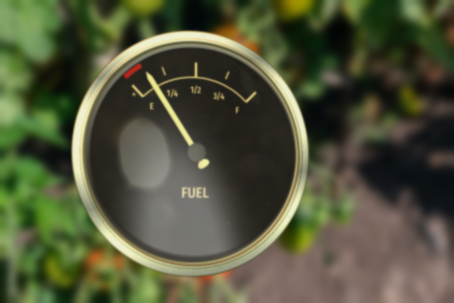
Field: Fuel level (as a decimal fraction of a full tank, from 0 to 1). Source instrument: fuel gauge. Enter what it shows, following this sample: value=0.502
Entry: value=0.125
